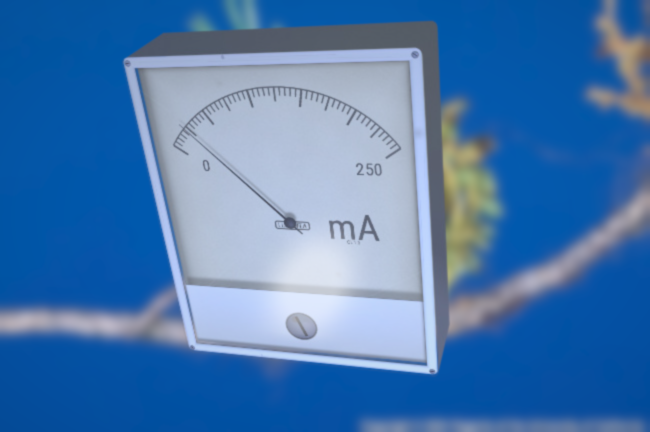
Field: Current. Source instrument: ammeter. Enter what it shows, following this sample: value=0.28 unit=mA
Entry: value=25 unit=mA
